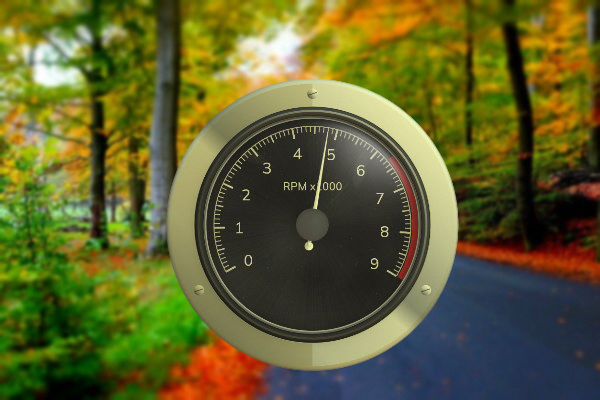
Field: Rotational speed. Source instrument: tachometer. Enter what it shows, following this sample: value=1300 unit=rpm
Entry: value=4800 unit=rpm
